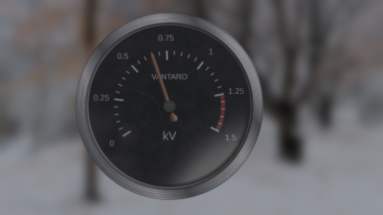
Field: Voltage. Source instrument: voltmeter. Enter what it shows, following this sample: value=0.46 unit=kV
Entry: value=0.65 unit=kV
